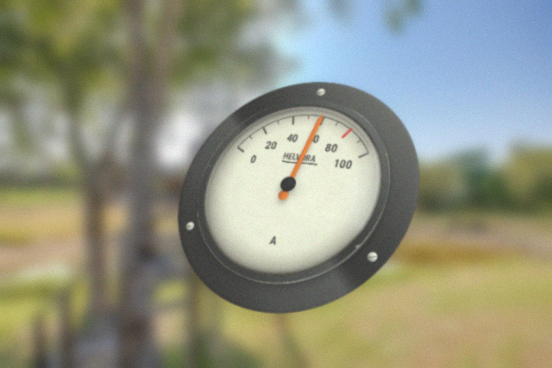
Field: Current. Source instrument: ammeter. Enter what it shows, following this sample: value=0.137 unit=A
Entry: value=60 unit=A
